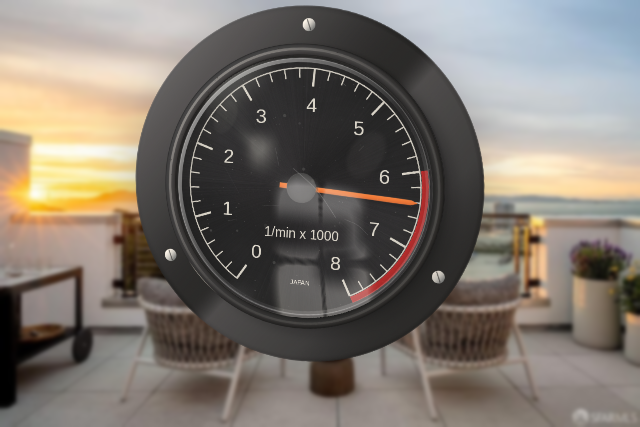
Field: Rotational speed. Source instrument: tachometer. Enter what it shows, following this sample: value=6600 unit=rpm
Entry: value=6400 unit=rpm
